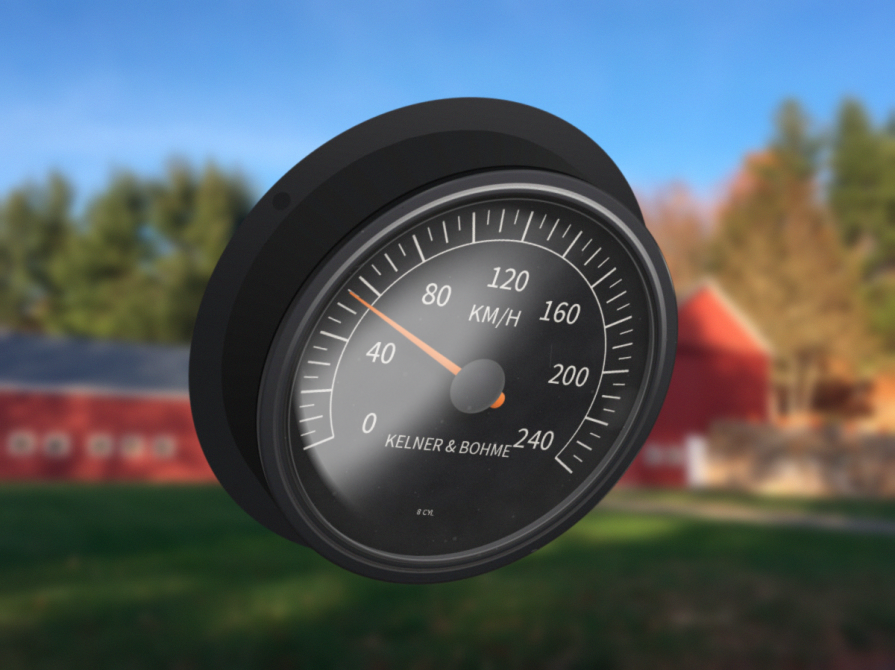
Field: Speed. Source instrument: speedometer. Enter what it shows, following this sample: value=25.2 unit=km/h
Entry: value=55 unit=km/h
